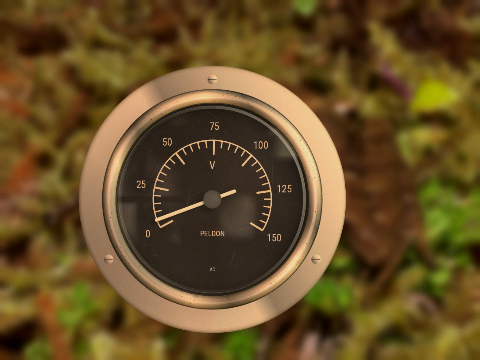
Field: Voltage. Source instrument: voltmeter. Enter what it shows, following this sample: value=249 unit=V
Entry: value=5 unit=V
